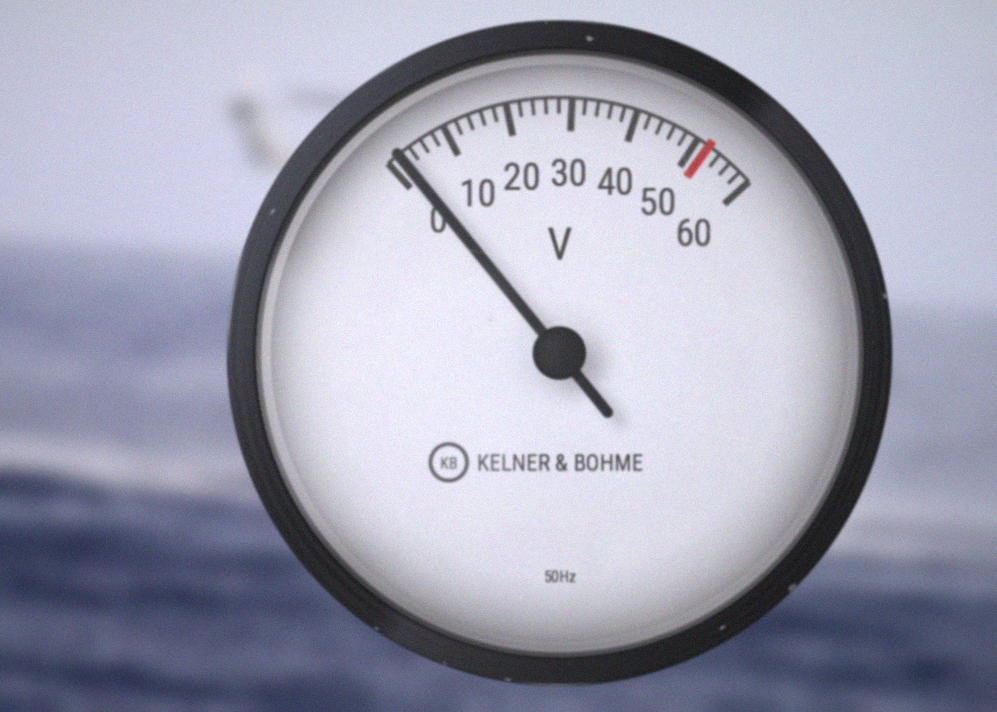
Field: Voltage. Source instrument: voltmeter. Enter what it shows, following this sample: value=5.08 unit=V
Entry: value=2 unit=V
